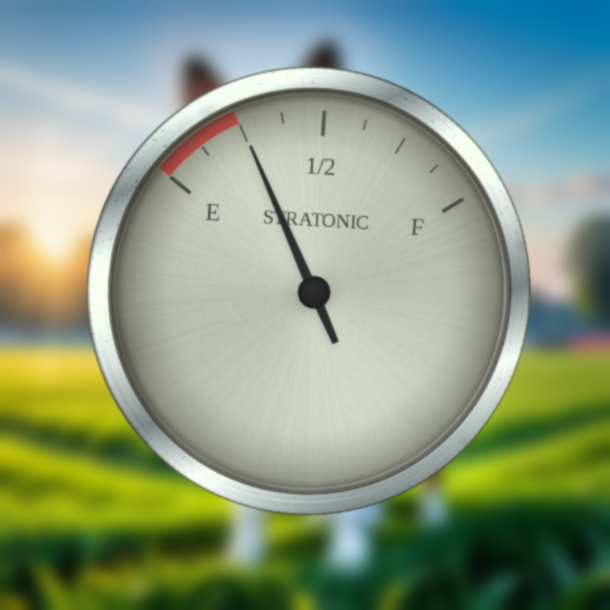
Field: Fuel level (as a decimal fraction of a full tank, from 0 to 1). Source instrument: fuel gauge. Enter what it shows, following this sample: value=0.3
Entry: value=0.25
